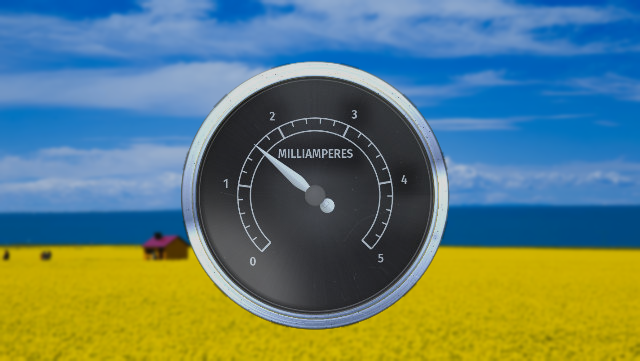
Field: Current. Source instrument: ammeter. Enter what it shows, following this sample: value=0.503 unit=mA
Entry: value=1.6 unit=mA
